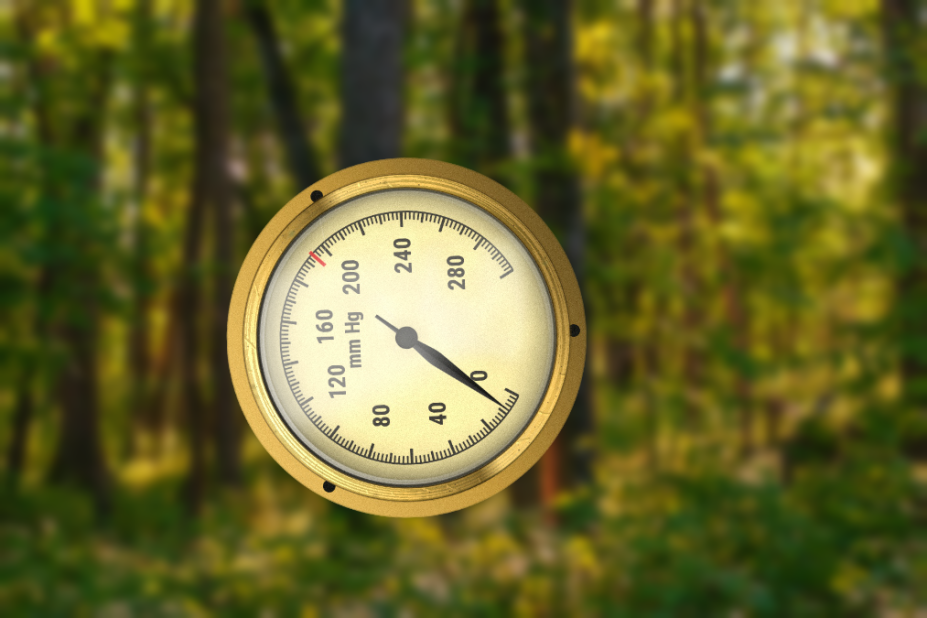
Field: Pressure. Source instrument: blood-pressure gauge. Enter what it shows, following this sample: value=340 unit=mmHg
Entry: value=8 unit=mmHg
